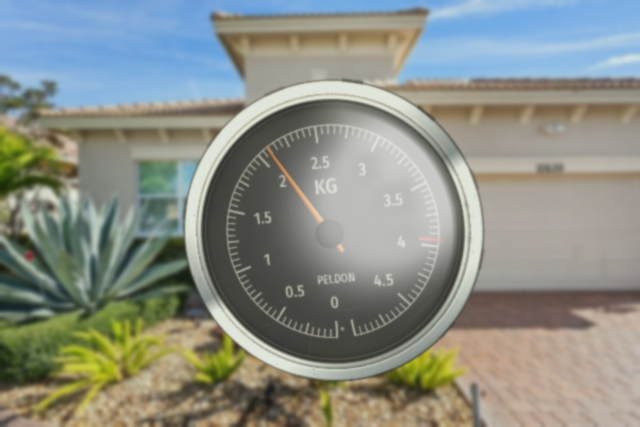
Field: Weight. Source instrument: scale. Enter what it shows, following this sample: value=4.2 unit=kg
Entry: value=2.1 unit=kg
